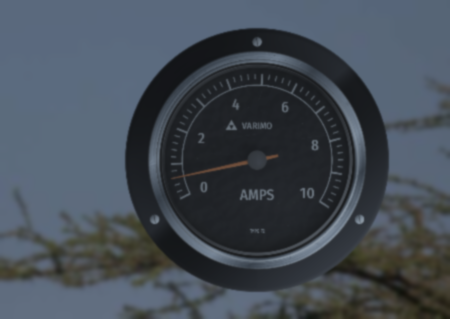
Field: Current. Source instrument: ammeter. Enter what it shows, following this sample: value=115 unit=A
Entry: value=0.6 unit=A
